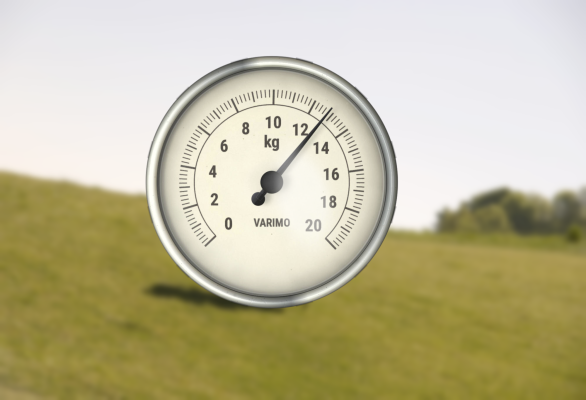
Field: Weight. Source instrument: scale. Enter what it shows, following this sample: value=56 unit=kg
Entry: value=12.8 unit=kg
